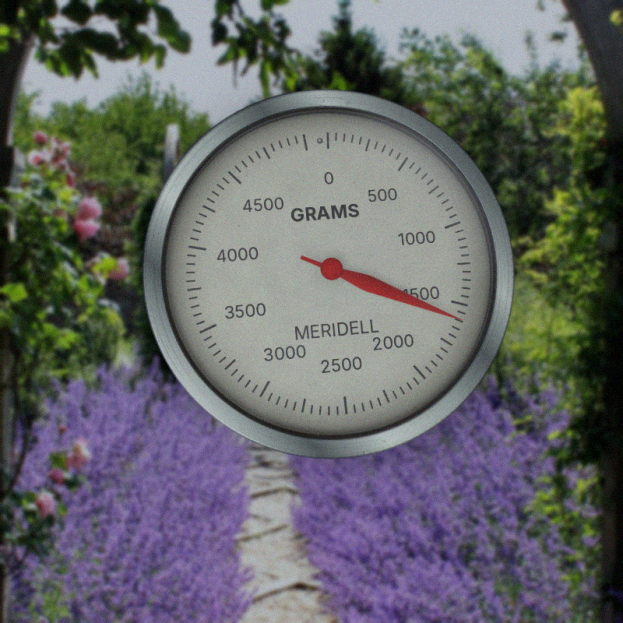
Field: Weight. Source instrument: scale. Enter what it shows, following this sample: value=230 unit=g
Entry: value=1600 unit=g
